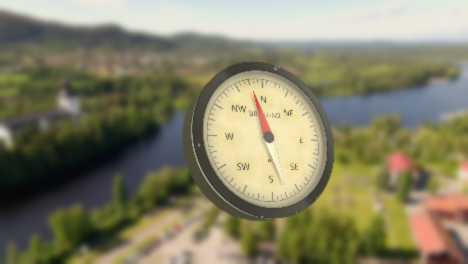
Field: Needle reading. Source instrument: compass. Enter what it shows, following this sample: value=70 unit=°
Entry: value=345 unit=°
